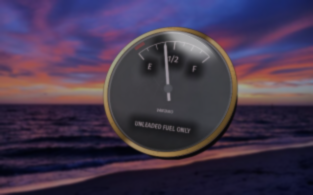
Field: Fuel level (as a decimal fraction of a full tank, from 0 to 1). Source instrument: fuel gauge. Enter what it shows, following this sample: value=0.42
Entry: value=0.375
